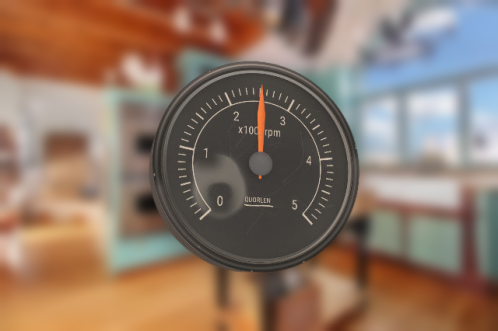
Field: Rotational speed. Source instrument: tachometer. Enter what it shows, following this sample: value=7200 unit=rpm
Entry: value=2500 unit=rpm
